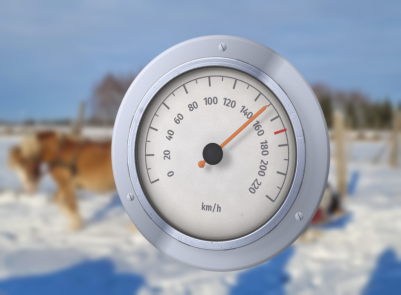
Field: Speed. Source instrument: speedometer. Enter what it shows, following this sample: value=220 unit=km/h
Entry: value=150 unit=km/h
